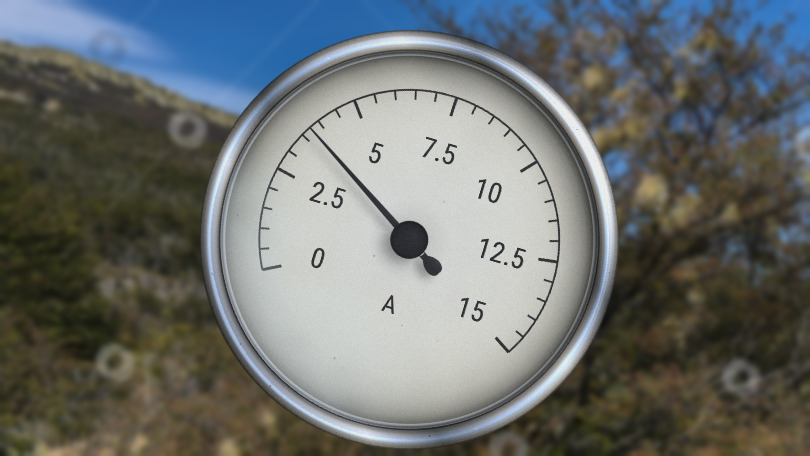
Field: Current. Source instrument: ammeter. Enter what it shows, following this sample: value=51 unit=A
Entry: value=3.75 unit=A
